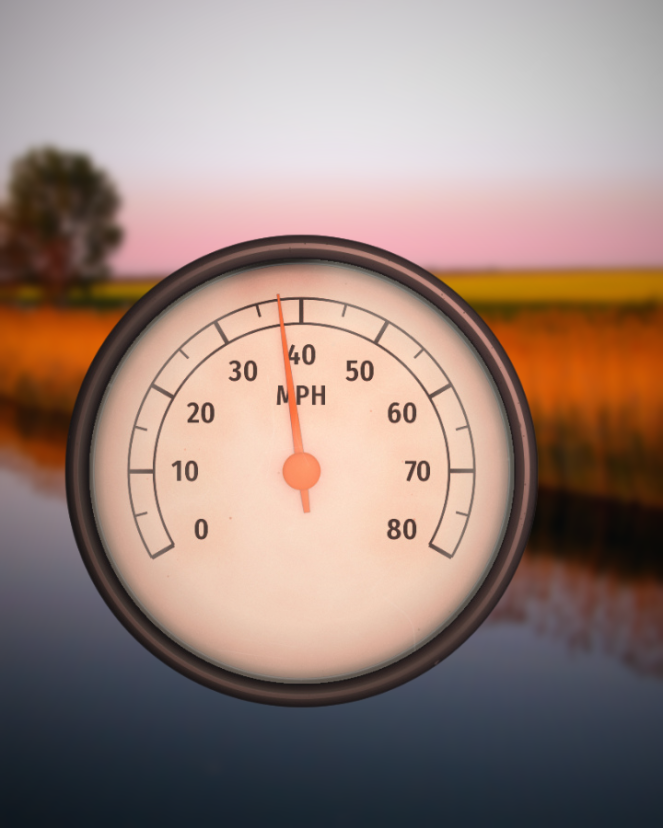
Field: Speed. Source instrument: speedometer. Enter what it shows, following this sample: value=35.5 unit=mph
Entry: value=37.5 unit=mph
